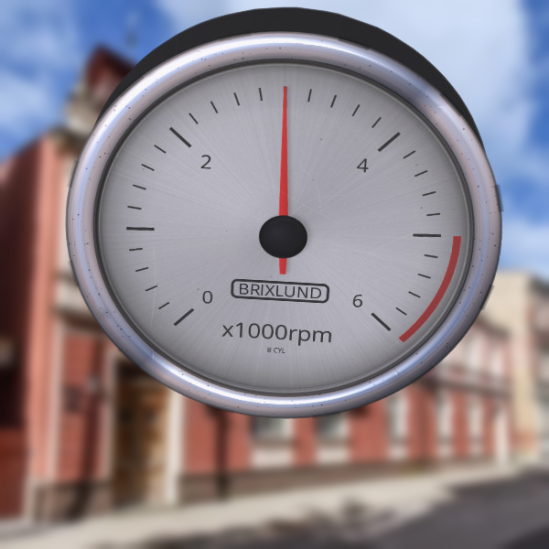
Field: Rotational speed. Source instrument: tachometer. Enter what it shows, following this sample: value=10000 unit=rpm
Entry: value=3000 unit=rpm
